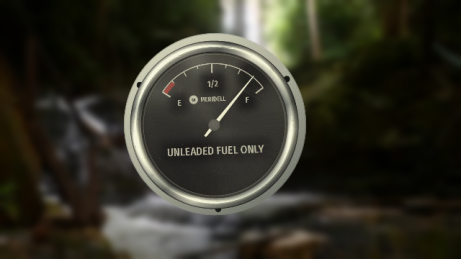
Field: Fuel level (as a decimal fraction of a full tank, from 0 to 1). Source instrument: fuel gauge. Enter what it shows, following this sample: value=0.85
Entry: value=0.875
